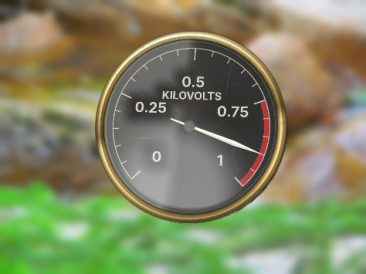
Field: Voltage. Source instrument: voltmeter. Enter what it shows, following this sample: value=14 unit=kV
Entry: value=0.9 unit=kV
